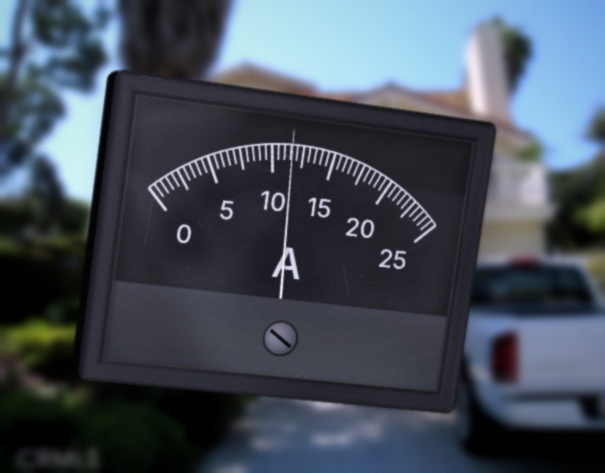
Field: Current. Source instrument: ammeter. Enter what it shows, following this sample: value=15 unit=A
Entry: value=11.5 unit=A
